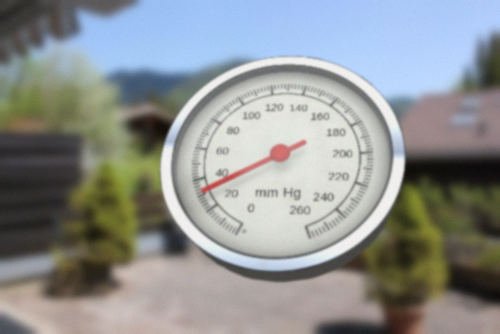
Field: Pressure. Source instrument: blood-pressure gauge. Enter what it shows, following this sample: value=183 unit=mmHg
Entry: value=30 unit=mmHg
